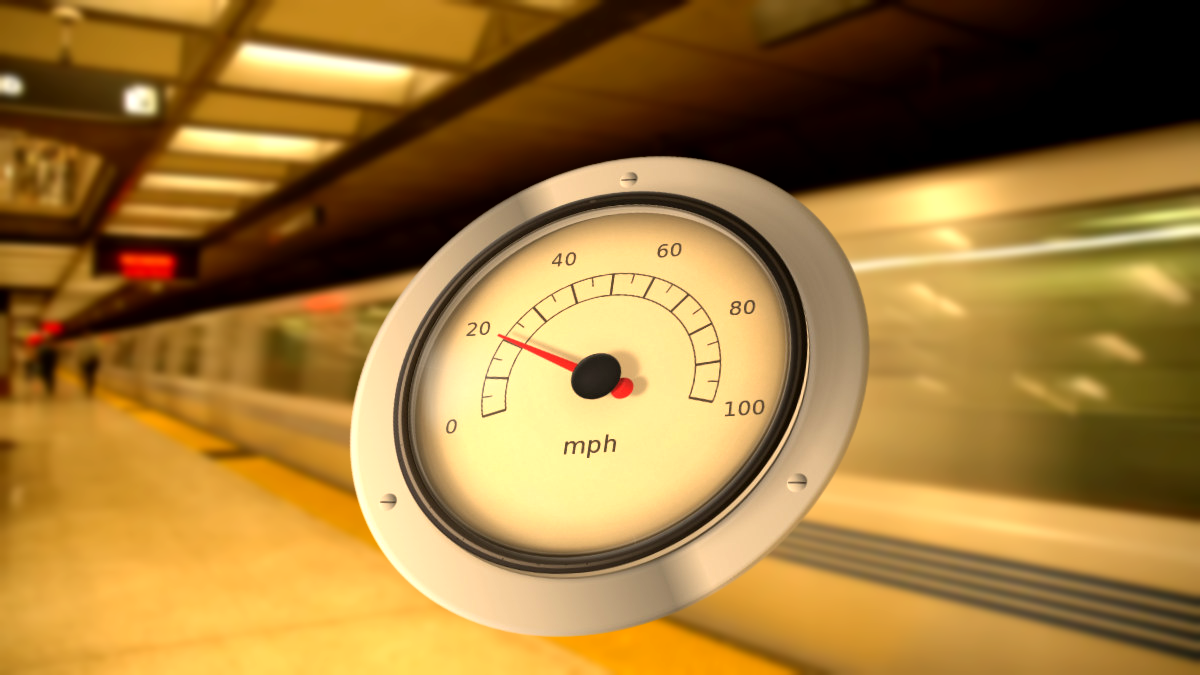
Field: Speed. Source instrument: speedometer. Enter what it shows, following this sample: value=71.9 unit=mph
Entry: value=20 unit=mph
